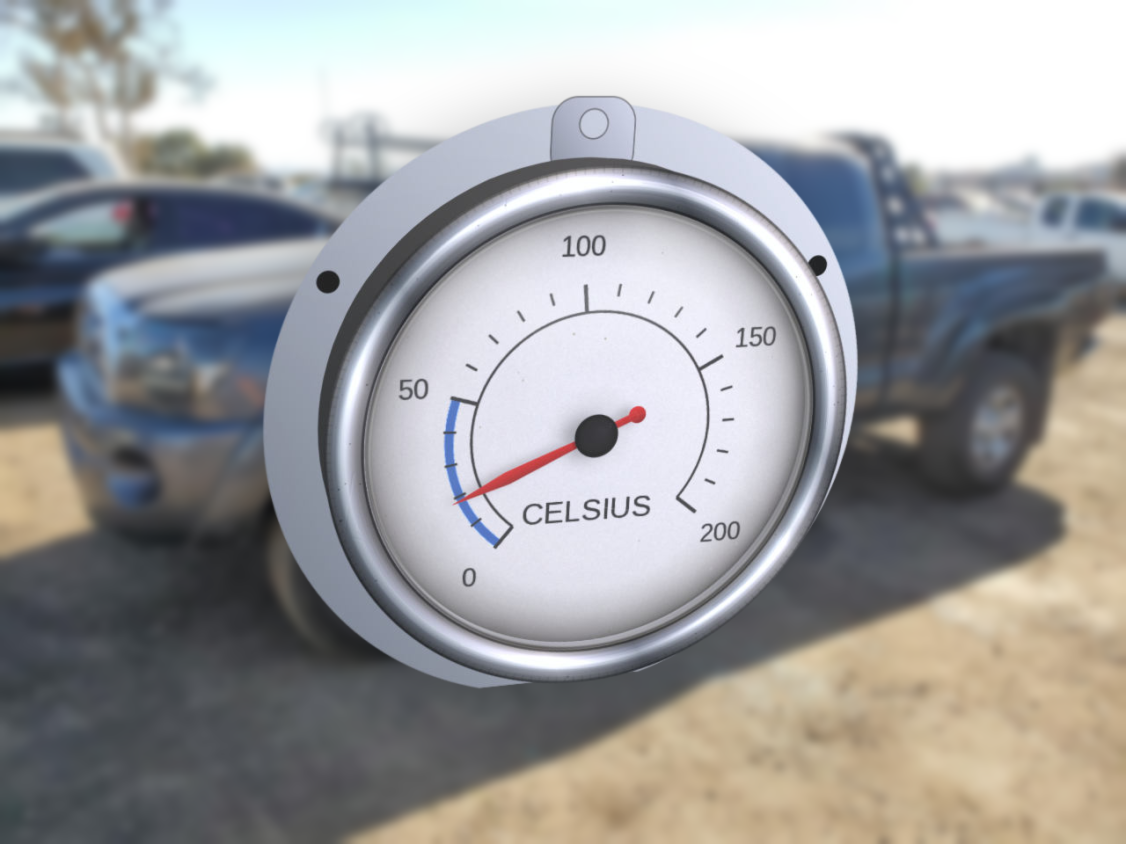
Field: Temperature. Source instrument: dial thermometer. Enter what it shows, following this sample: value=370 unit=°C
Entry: value=20 unit=°C
